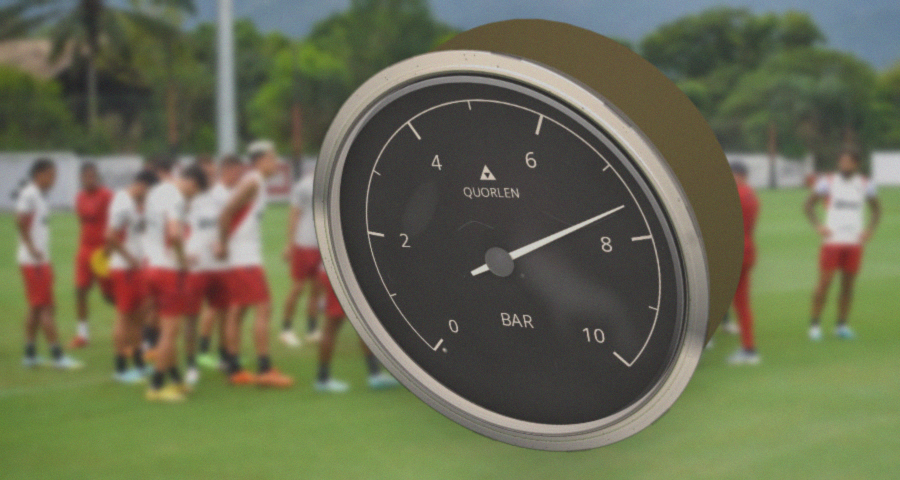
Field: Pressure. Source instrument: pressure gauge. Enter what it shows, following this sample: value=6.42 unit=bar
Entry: value=7.5 unit=bar
